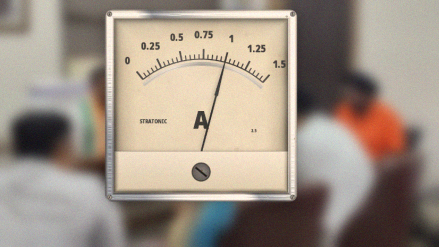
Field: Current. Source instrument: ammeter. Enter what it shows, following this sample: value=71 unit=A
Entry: value=1 unit=A
